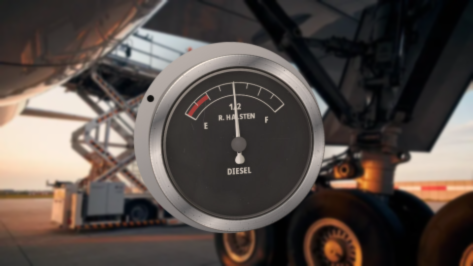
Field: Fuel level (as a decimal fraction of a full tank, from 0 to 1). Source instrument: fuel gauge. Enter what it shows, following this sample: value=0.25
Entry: value=0.5
